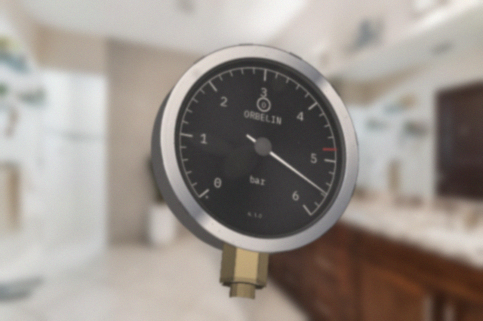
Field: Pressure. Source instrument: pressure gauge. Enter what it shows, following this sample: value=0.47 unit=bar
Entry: value=5.6 unit=bar
